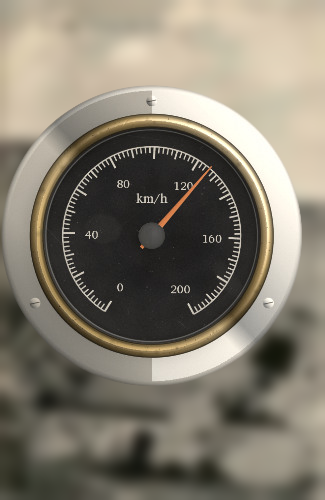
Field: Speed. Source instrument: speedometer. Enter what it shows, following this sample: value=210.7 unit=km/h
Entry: value=126 unit=km/h
